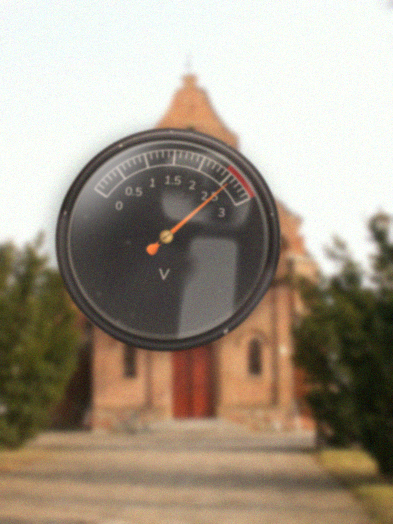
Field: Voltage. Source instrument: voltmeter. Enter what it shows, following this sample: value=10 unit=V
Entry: value=2.6 unit=V
